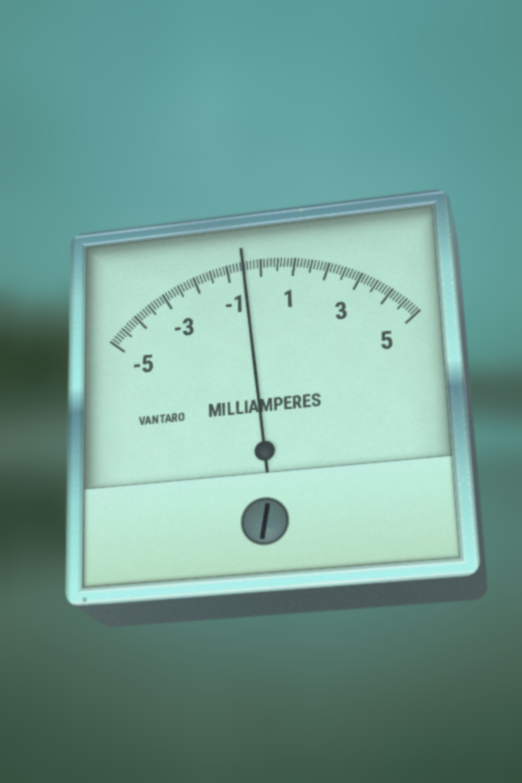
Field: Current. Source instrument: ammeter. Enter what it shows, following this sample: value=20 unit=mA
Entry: value=-0.5 unit=mA
